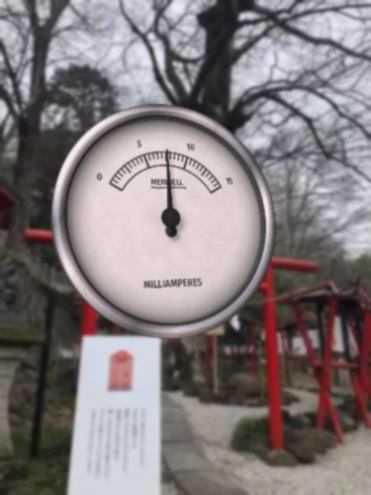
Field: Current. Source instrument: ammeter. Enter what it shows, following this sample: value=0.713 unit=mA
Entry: value=7.5 unit=mA
